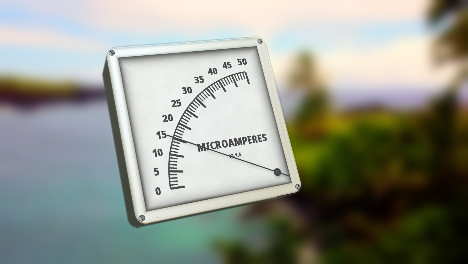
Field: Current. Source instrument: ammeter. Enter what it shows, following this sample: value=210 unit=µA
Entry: value=15 unit=µA
